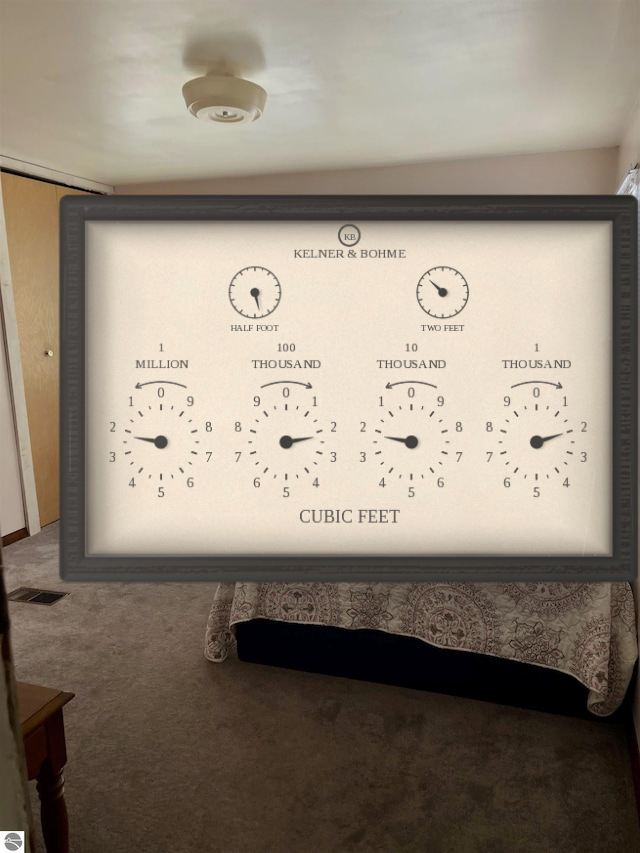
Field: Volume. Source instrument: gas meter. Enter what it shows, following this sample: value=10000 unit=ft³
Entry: value=222200 unit=ft³
